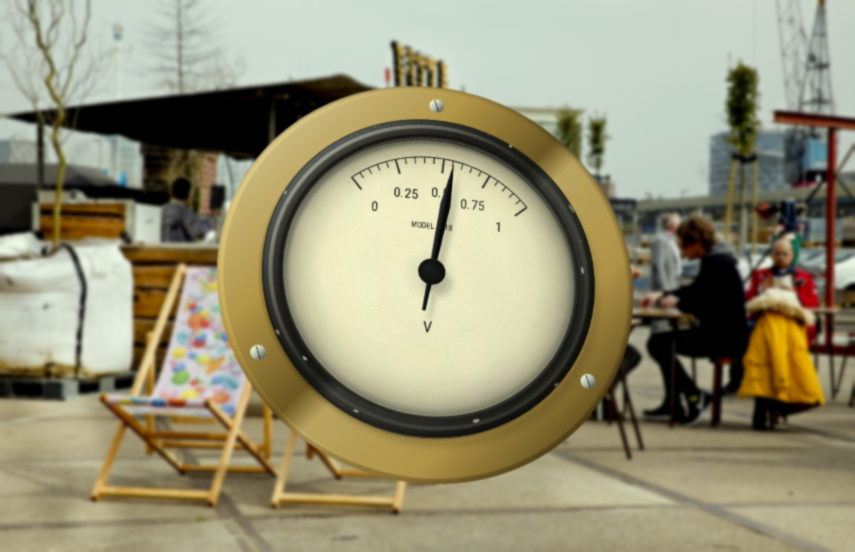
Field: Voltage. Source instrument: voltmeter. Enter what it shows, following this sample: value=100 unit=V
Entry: value=0.55 unit=V
